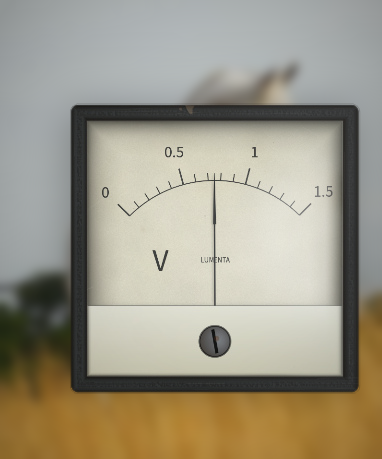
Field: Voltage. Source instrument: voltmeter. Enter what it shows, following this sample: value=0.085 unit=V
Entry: value=0.75 unit=V
